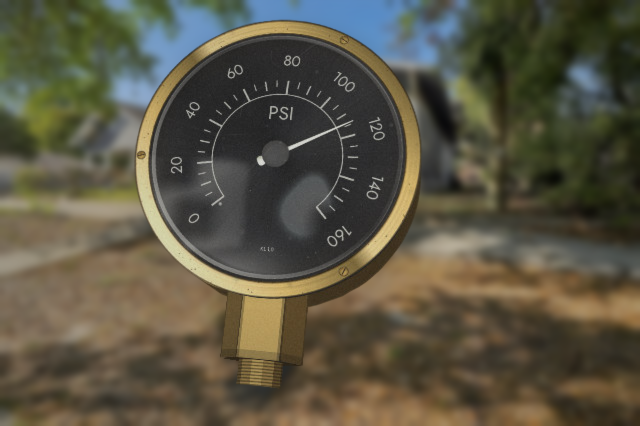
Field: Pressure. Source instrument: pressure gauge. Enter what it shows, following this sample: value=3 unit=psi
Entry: value=115 unit=psi
